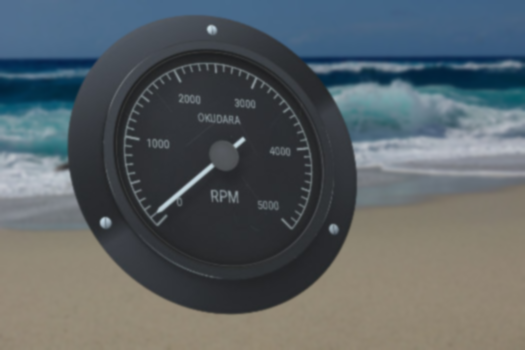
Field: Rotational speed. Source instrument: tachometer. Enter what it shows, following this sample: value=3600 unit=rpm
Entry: value=100 unit=rpm
